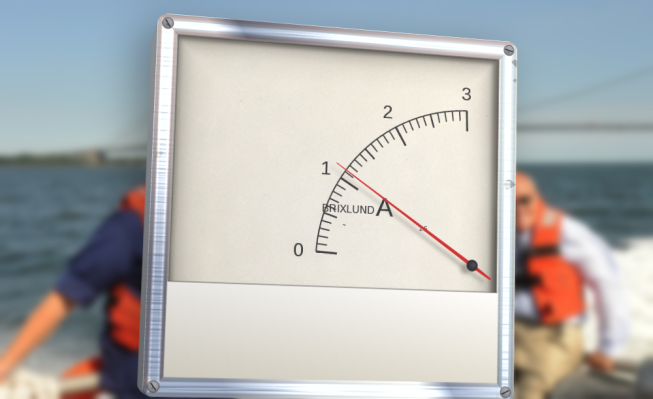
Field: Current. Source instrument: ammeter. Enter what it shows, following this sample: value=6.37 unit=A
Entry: value=1.1 unit=A
